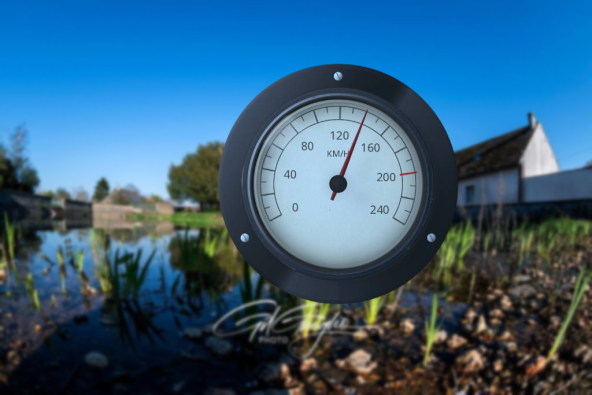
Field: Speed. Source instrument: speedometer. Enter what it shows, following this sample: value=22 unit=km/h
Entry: value=140 unit=km/h
